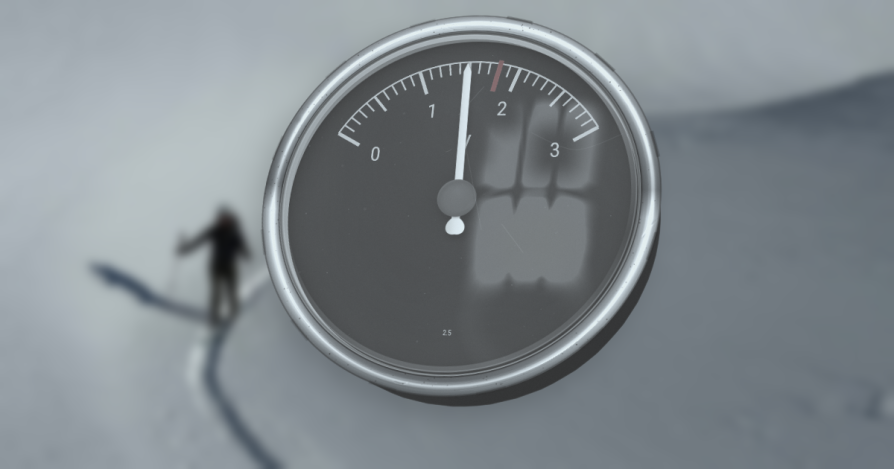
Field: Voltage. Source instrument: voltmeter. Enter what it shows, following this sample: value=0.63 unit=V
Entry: value=1.5 unit=V
